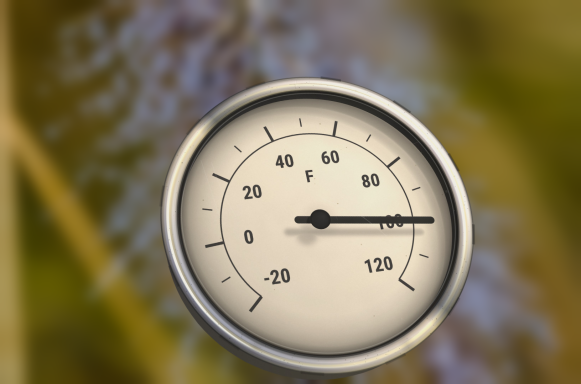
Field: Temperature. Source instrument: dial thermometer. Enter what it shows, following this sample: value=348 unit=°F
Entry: value=100 unit=°F
